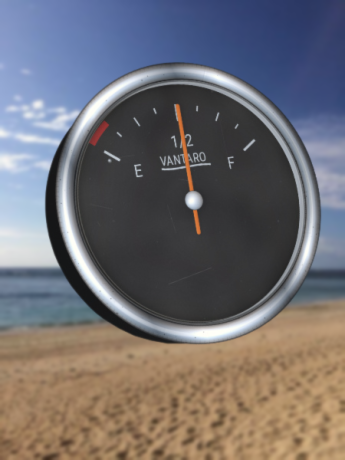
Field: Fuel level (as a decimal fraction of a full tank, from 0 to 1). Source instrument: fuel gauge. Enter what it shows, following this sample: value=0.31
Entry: value=0.5
